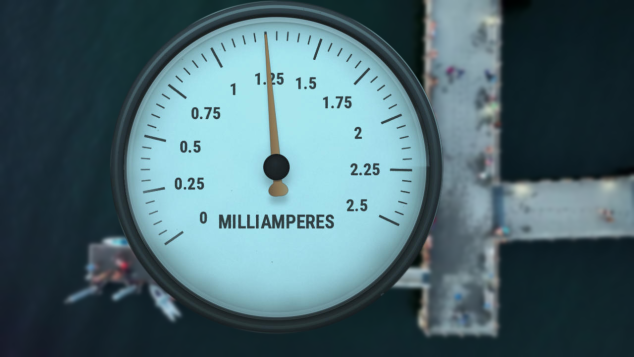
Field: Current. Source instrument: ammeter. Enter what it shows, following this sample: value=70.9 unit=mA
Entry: value=1.25 unit=mA
